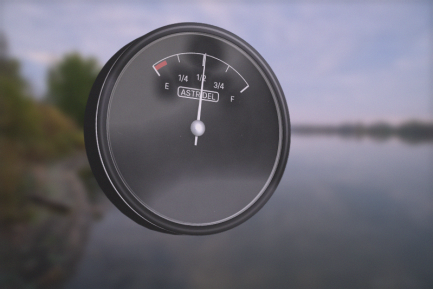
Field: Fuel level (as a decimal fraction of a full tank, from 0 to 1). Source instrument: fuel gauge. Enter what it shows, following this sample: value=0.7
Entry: value=0.5
